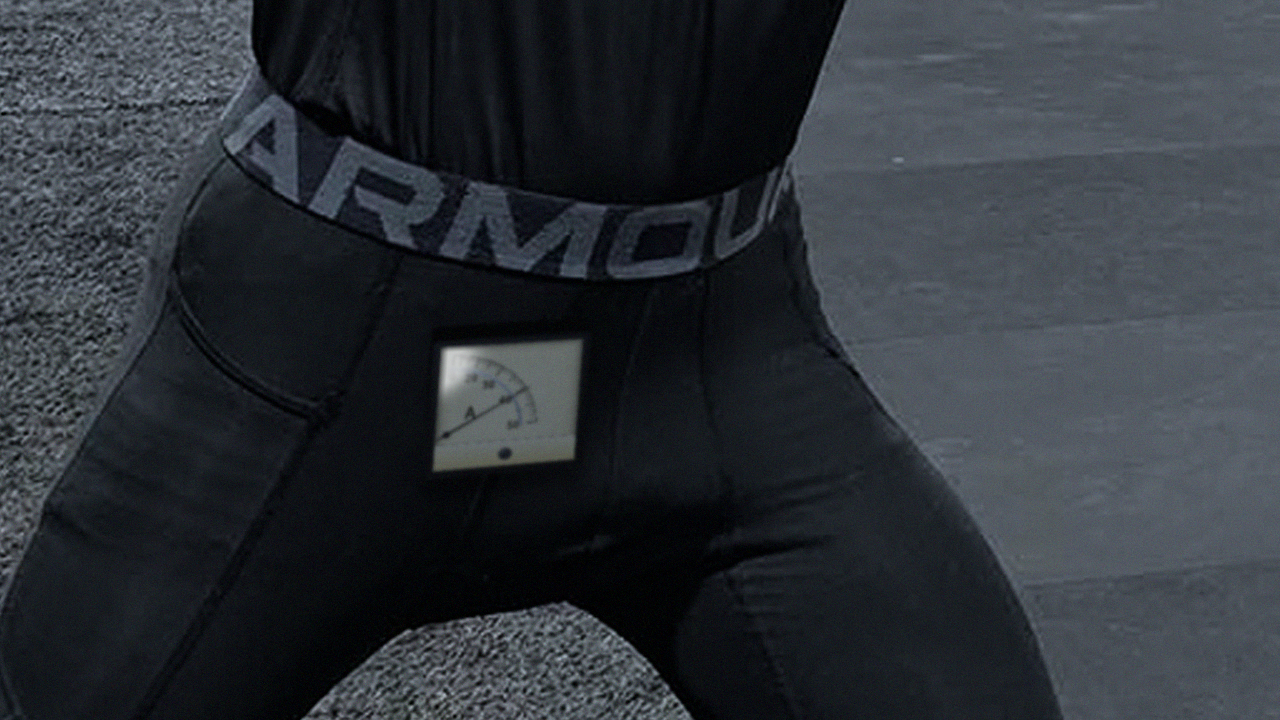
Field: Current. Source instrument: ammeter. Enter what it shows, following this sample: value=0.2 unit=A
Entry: value=40 unit=A
